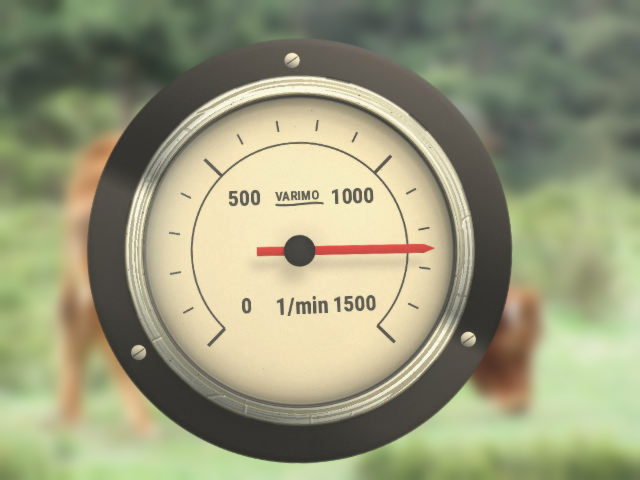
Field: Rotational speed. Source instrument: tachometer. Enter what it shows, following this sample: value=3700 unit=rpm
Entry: value=1250 unit=rpm
